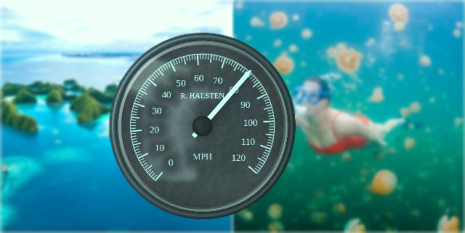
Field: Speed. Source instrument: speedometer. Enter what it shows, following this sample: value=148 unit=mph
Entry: value=80 unit=mph
